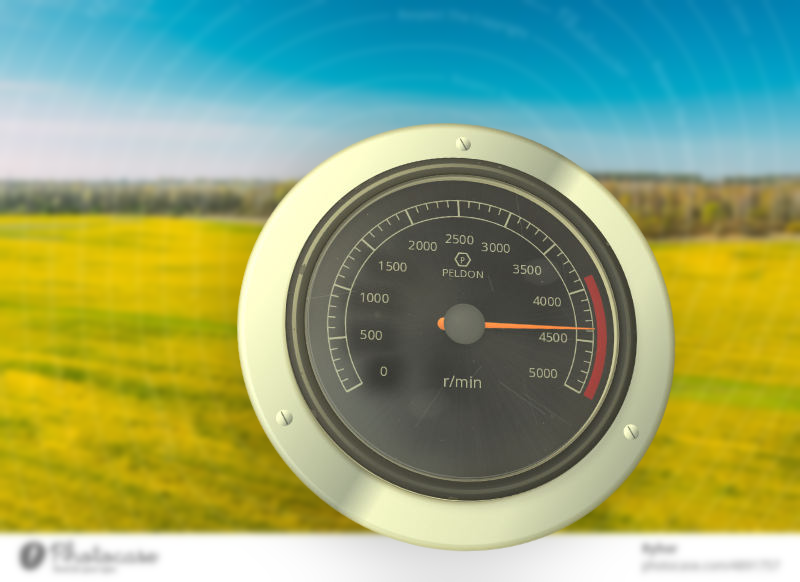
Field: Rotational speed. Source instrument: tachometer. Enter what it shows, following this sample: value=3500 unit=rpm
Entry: value=4400 unit=rpm
